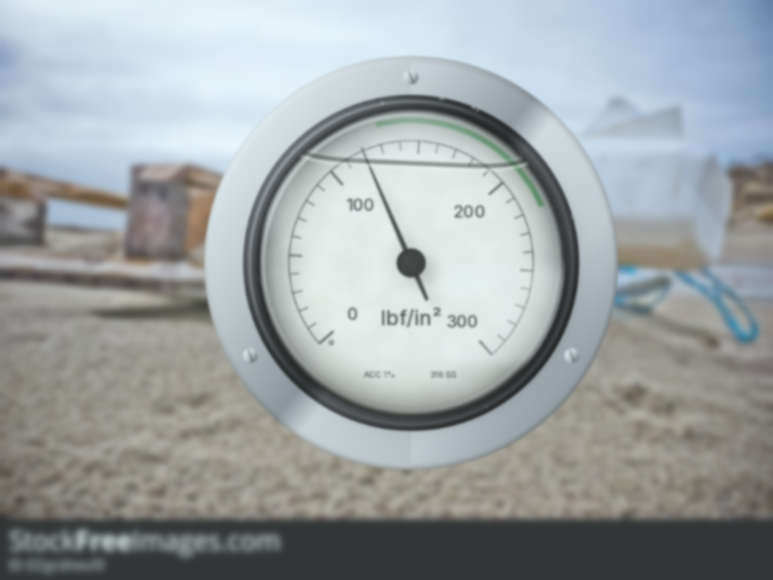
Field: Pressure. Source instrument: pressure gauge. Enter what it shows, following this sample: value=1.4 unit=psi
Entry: value=120 unit=psi
